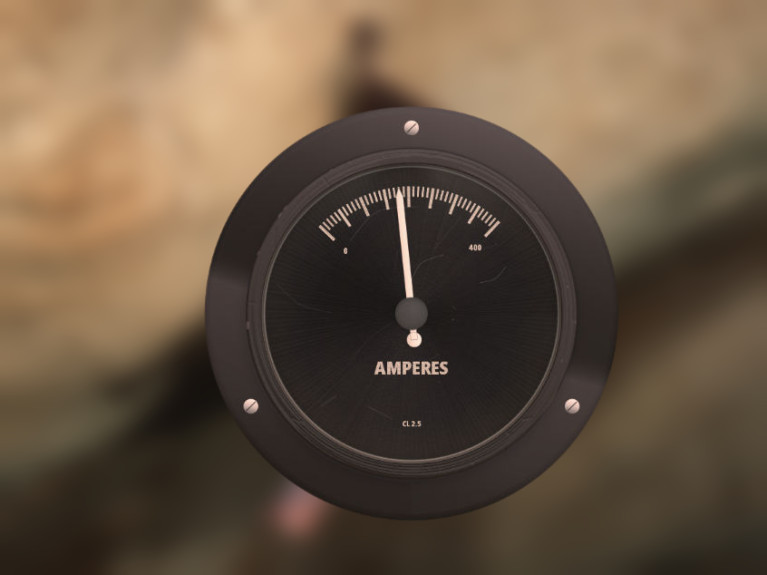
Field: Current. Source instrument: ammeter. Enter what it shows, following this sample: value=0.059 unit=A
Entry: value=180 unit=A
